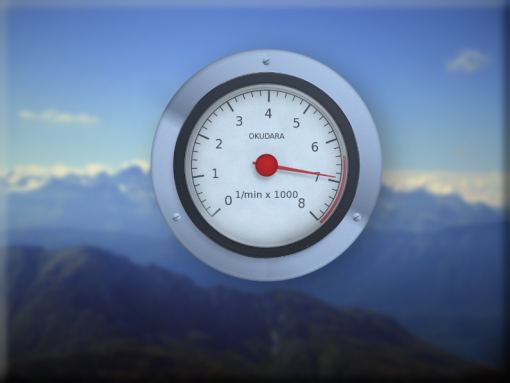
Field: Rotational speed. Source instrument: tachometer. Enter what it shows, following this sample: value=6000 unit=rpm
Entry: value=6900 unit=rpm
